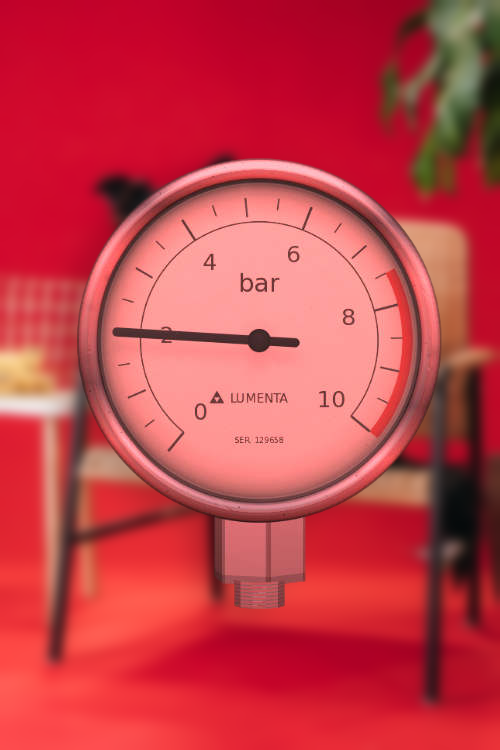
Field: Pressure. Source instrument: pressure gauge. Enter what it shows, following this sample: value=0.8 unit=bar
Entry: value=2 unit=bar
